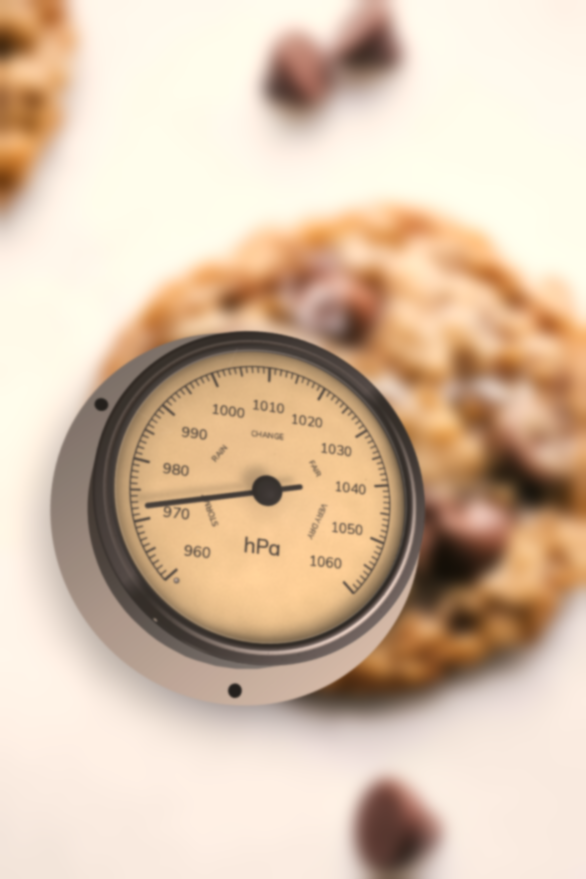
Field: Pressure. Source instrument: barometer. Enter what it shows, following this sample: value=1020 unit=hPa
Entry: value=972 unit=hPa
